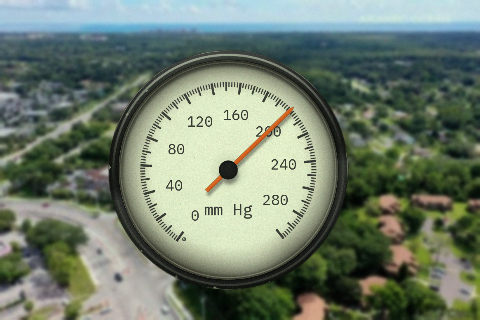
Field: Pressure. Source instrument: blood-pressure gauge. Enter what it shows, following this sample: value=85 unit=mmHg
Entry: value=200 unit=mmHg
